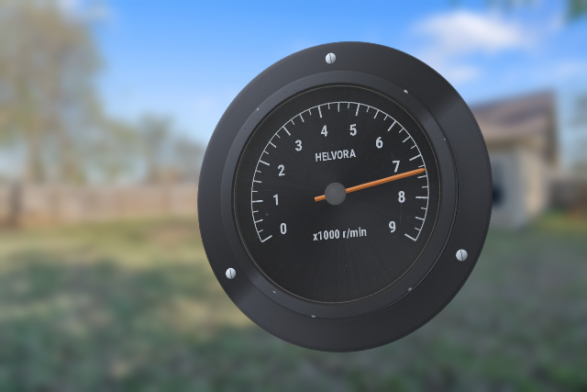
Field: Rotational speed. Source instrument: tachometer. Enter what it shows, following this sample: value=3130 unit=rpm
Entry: value=7375 unit=rpm
